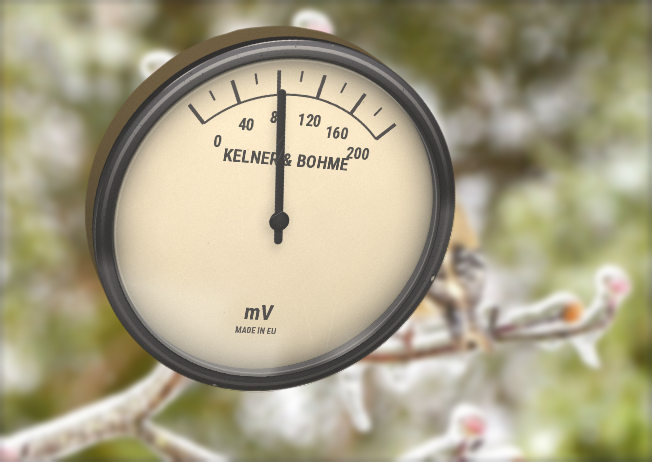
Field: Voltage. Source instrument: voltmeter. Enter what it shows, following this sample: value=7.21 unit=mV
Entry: value=80 unit=mV
